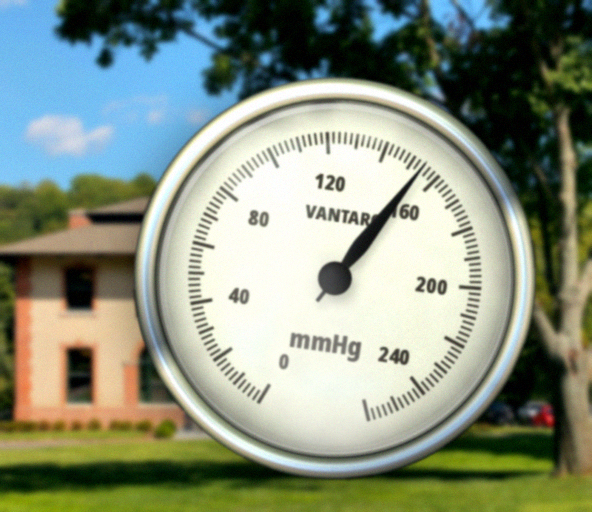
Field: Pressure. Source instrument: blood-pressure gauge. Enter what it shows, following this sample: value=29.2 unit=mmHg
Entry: value=154 unit=mmHg
